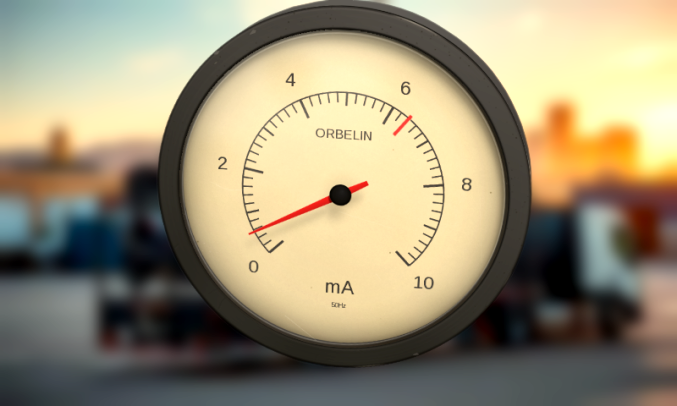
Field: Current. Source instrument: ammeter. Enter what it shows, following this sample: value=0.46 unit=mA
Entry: value=0.6 unit=mA
